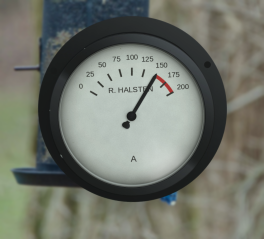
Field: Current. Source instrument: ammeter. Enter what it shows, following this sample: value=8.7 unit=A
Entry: value=150 unit=A
